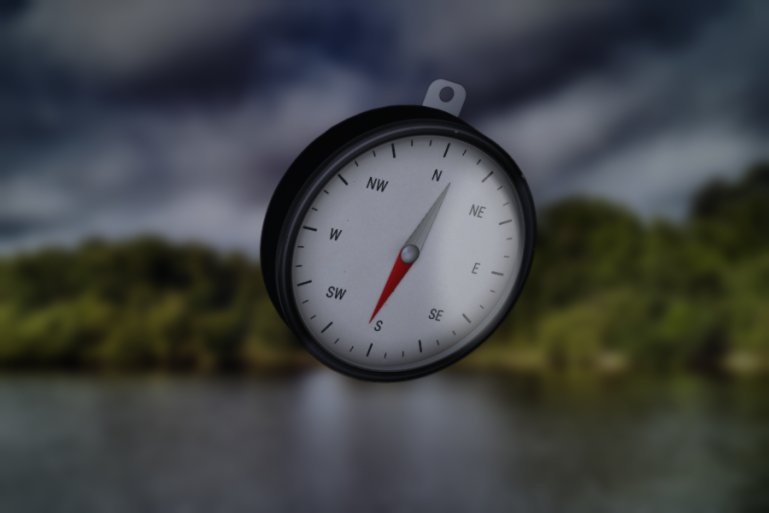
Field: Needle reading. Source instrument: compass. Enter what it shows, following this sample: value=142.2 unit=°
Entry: value=190 unit=°
